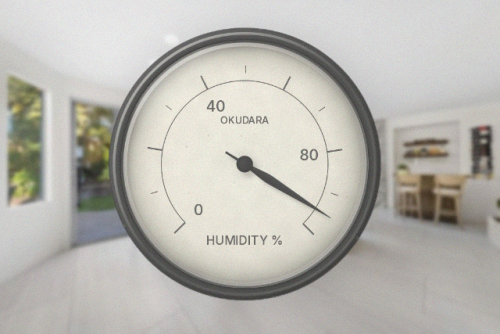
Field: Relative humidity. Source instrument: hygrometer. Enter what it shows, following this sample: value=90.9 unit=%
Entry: value=95 unit=%
